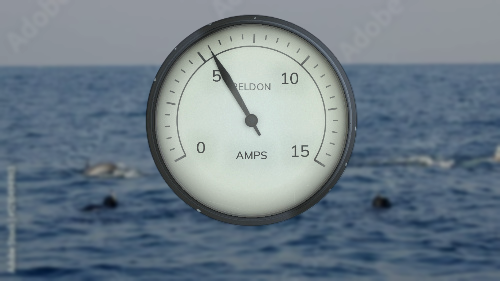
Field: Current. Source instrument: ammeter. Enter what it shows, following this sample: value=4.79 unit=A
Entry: value=5.5 unit=A
